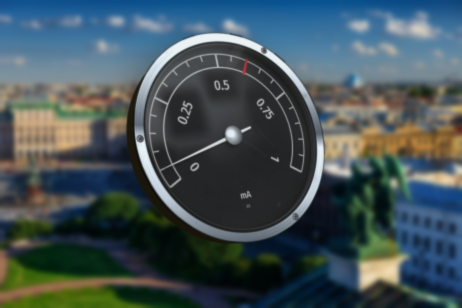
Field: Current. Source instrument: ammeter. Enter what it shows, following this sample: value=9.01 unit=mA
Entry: value=0.05 unit=mA
